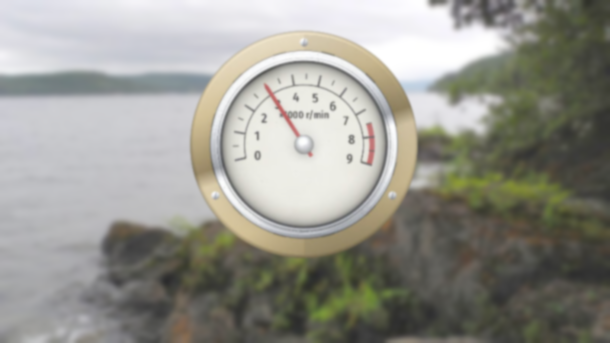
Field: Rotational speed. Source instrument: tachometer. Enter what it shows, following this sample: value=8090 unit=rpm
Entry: value=3000 unit=rpm
